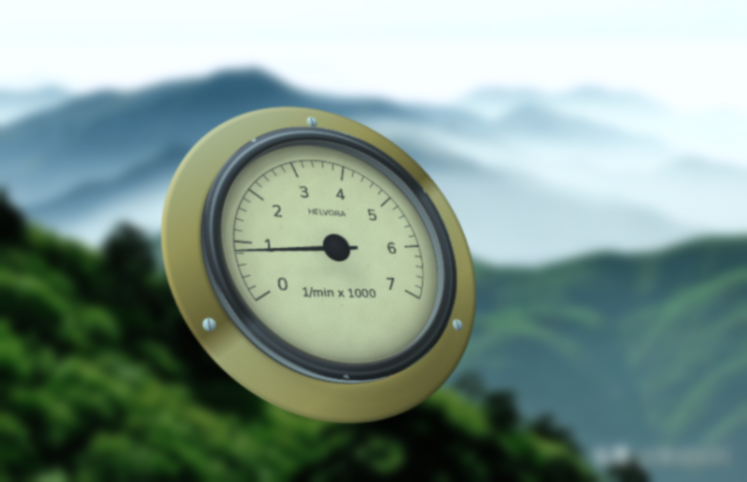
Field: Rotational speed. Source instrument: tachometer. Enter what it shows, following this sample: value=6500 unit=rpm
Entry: value=800 unit=rpm
